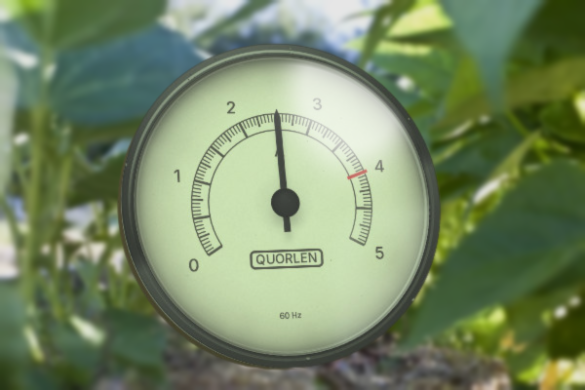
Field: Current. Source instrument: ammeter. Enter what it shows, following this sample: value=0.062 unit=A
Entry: value=2.5 unit=A
